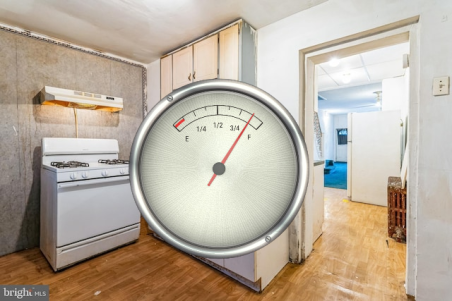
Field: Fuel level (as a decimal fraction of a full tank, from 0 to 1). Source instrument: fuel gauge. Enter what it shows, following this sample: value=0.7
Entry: value=0.875
